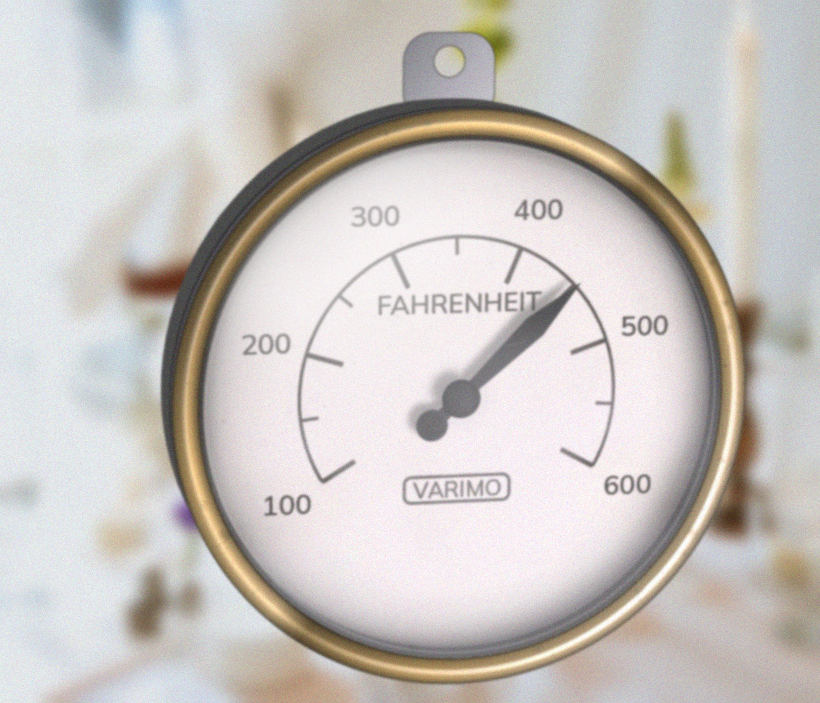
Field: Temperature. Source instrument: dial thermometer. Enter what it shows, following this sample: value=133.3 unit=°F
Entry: value=450 unit=°F
